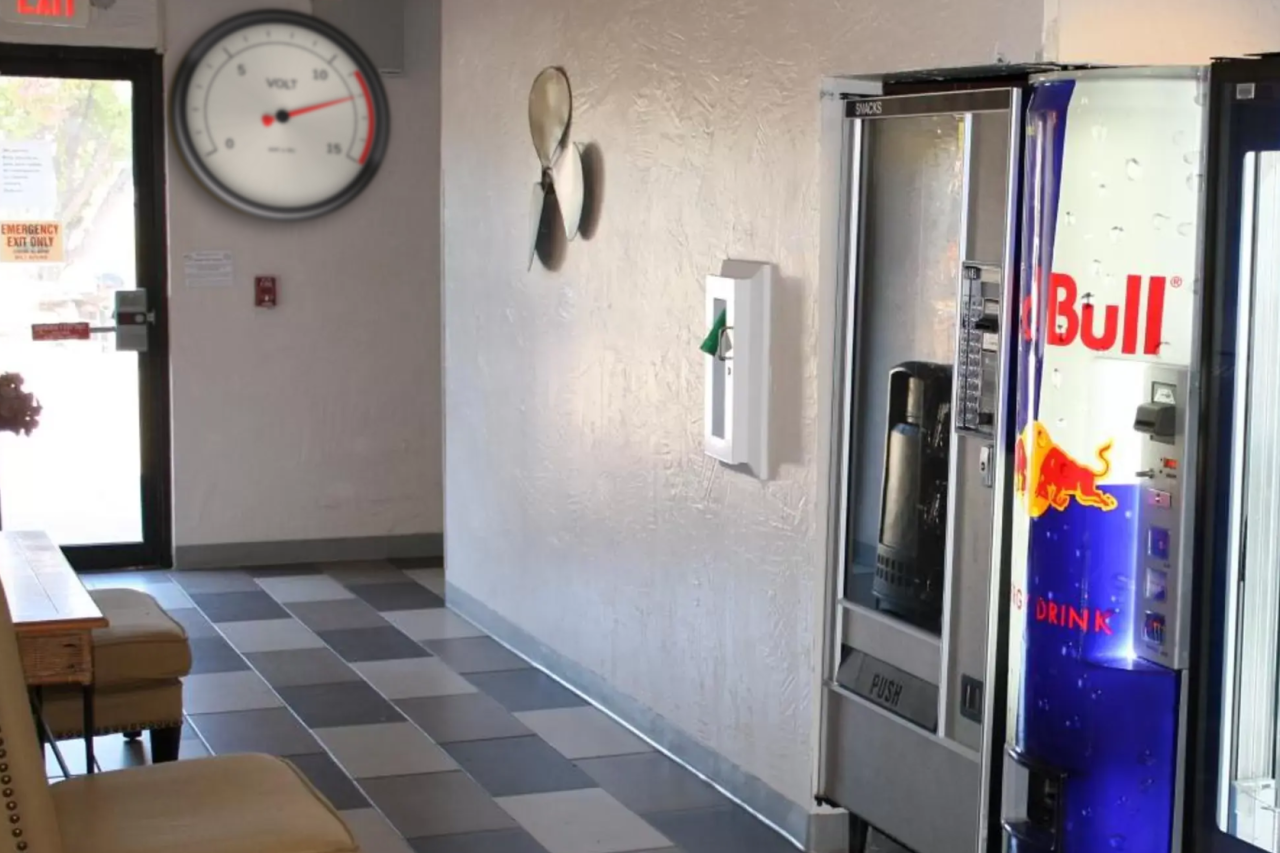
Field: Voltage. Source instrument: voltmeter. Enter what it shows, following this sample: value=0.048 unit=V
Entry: value=12 unit=V
